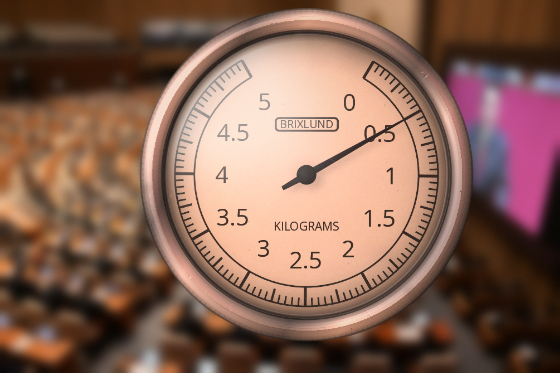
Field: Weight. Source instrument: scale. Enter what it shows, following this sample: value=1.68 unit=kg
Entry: value=0.5 unit=kg
